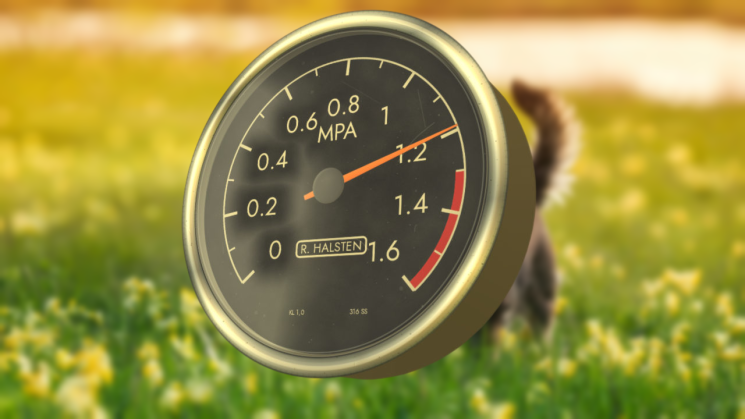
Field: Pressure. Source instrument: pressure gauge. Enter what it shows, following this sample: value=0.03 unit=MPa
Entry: value=1.2 unit=MPa
